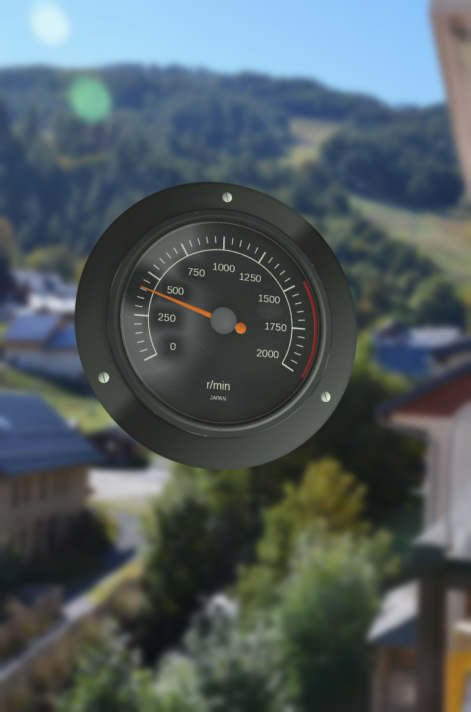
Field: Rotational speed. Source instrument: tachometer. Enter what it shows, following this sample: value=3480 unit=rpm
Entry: value=400 unit=rpm
